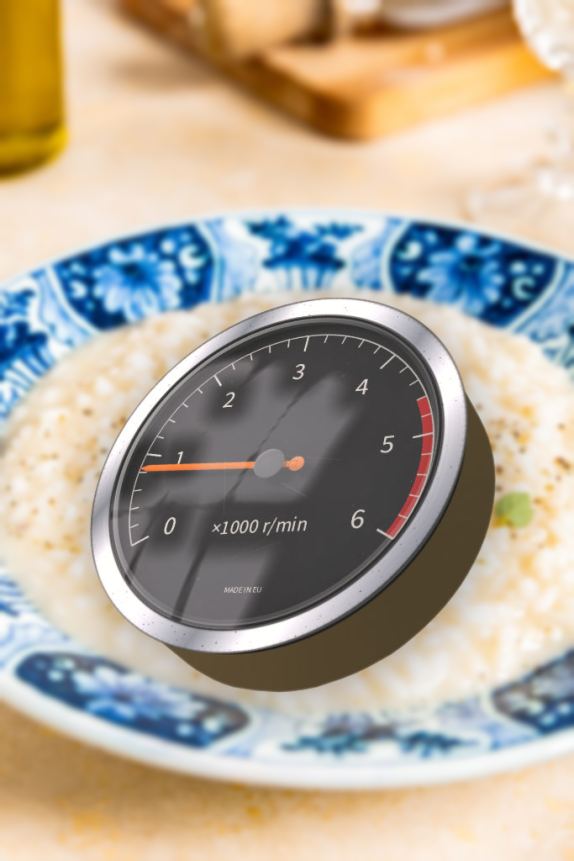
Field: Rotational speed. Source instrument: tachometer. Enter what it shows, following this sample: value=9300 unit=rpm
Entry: value=800 unit=rpm
